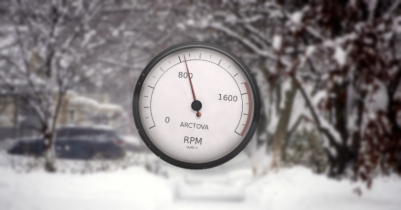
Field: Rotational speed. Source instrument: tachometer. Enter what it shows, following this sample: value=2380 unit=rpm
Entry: value=850 unit=rpm
